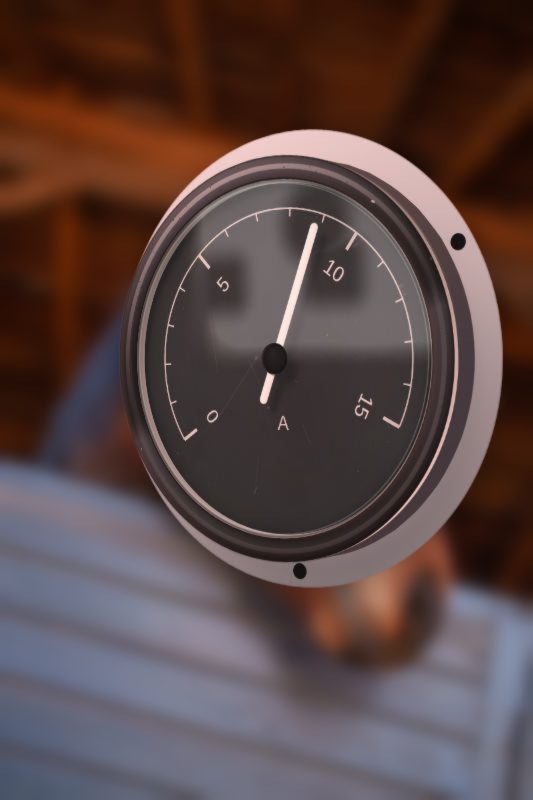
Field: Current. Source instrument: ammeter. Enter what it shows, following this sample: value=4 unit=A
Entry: value=9 unit=A
